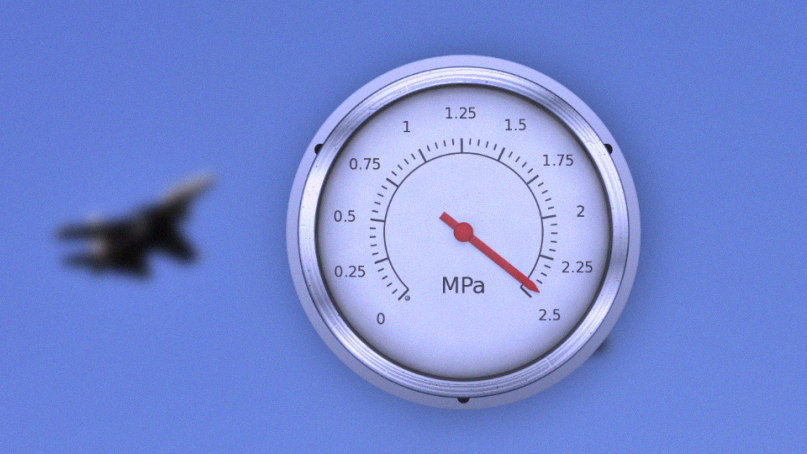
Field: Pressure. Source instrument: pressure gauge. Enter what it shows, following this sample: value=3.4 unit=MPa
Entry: value=2.45 unit=MPa
